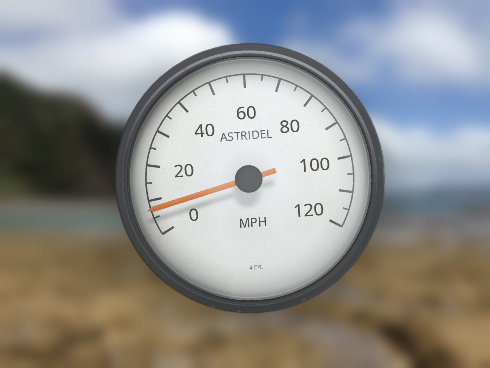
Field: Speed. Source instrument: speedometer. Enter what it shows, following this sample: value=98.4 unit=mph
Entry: value=7.5 unit=mph
